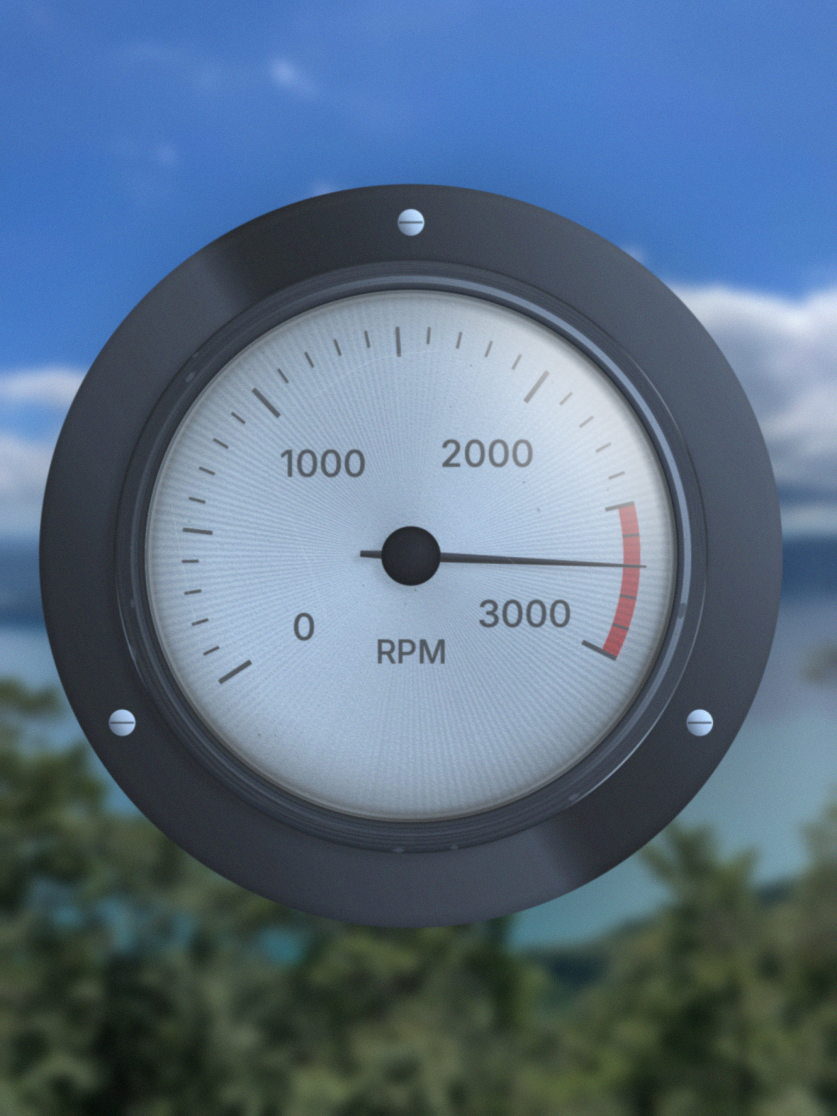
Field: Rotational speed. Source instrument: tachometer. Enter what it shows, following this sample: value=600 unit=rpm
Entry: value=2700 unit=rpm
